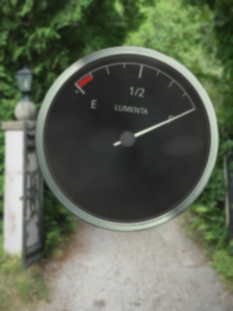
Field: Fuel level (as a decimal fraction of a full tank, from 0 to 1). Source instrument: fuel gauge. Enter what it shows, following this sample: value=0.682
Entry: value=1
